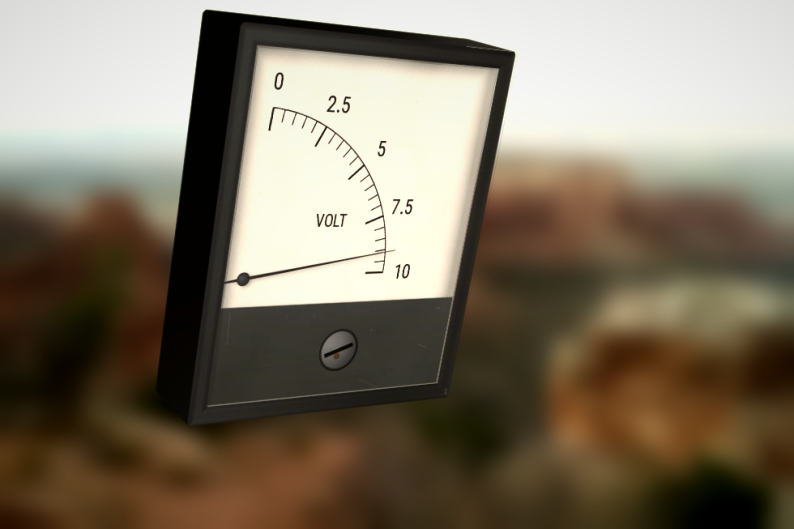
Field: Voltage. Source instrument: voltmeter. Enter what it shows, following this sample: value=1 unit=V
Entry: value=9 unit=V
